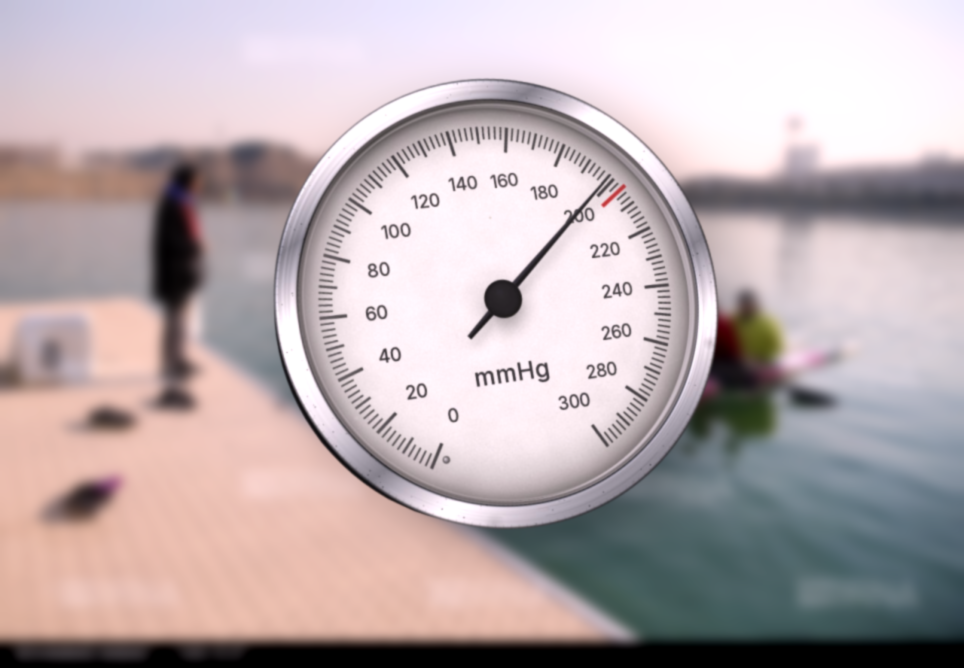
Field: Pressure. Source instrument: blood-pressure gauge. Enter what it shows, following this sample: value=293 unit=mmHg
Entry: value=198 unit=mmHg
